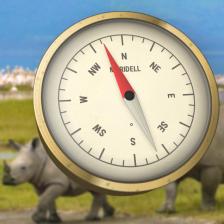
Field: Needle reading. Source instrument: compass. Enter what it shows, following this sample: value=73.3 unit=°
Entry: value=340 unit=°
